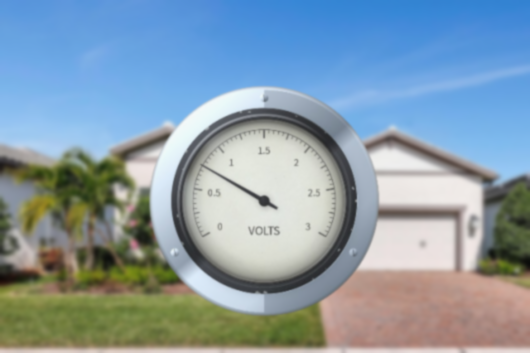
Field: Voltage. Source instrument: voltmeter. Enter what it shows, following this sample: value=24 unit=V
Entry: value=0.75 unit=V
